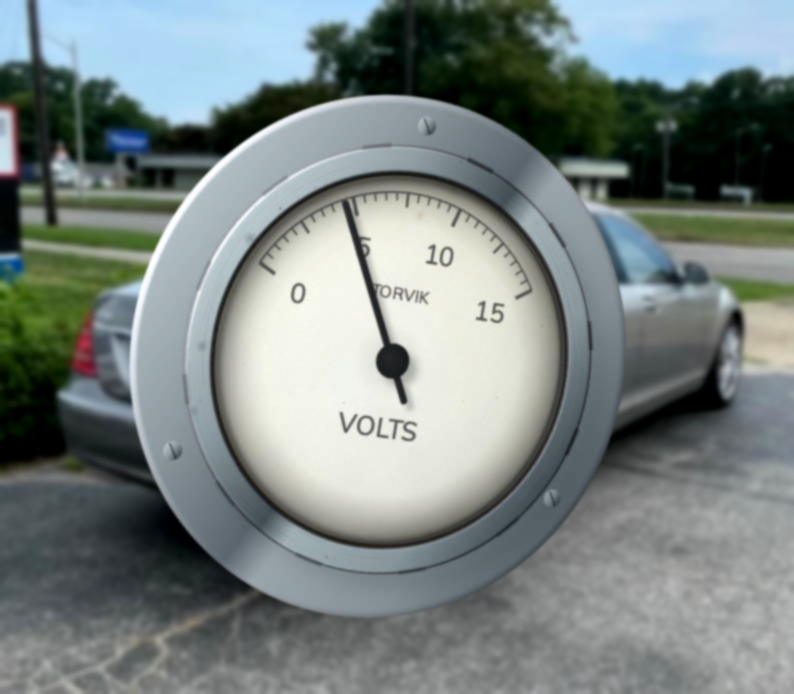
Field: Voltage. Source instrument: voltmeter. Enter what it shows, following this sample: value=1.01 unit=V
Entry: value=4.5 unit=V
